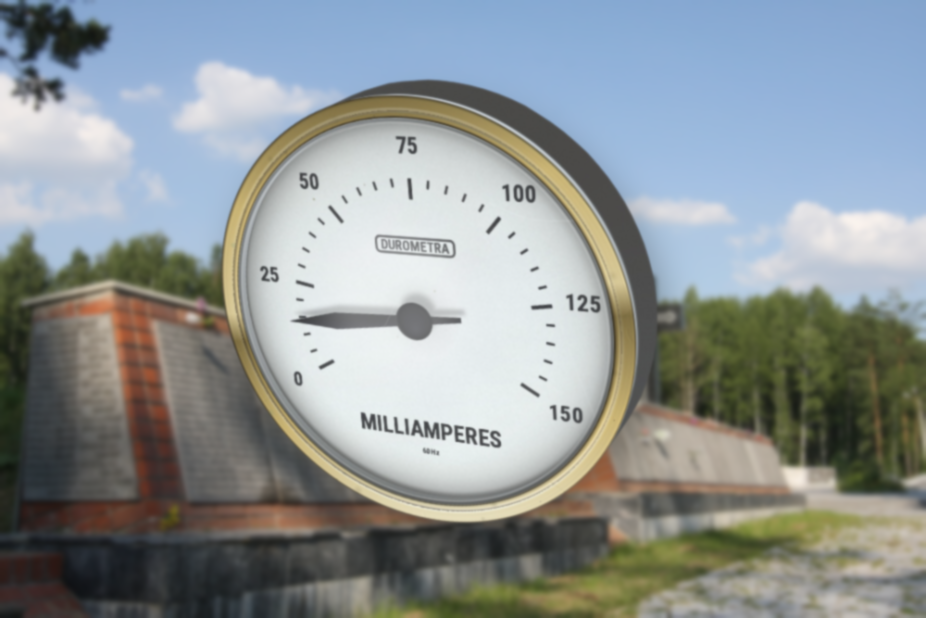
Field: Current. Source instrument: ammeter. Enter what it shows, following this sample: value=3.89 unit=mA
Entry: value=15 unit=mA
